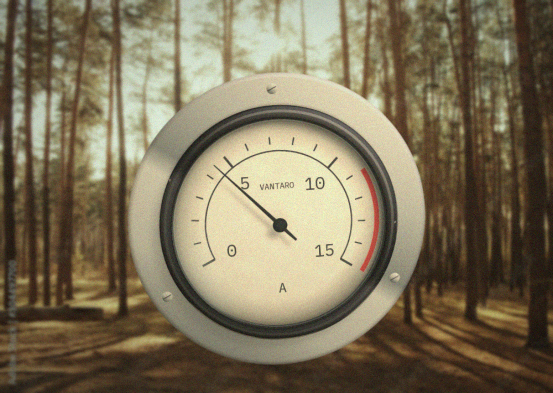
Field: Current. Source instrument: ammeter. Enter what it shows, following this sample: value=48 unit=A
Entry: value=4.5 unit=A
